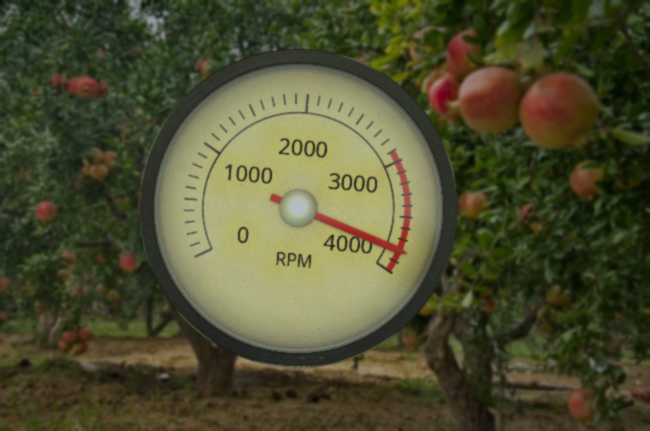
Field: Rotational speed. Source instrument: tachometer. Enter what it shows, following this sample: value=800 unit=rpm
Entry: value=3800 unit=rpm
